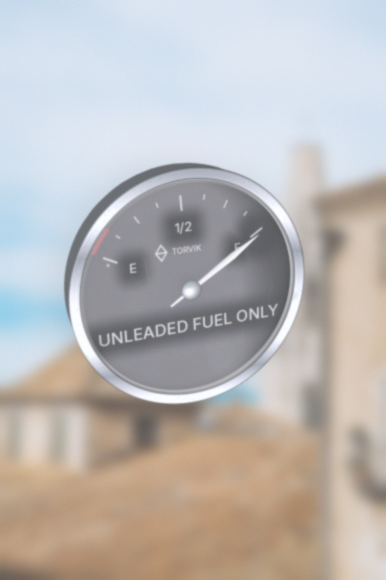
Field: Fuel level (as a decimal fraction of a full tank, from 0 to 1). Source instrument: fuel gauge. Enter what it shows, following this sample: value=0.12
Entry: value=1
